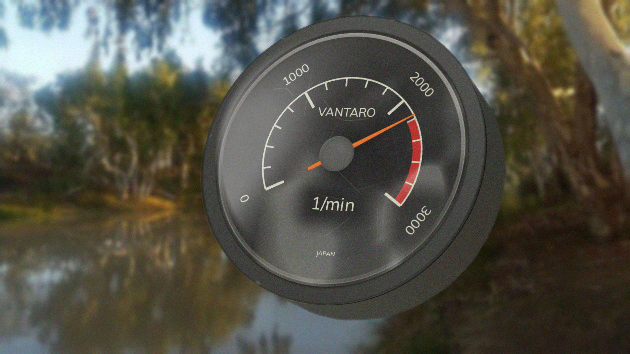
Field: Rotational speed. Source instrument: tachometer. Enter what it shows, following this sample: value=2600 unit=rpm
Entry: value=2200 unit=rpm
